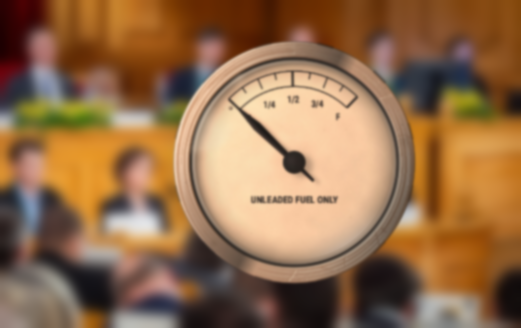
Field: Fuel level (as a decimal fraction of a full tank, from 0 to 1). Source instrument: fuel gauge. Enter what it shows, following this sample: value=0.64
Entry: value=0
